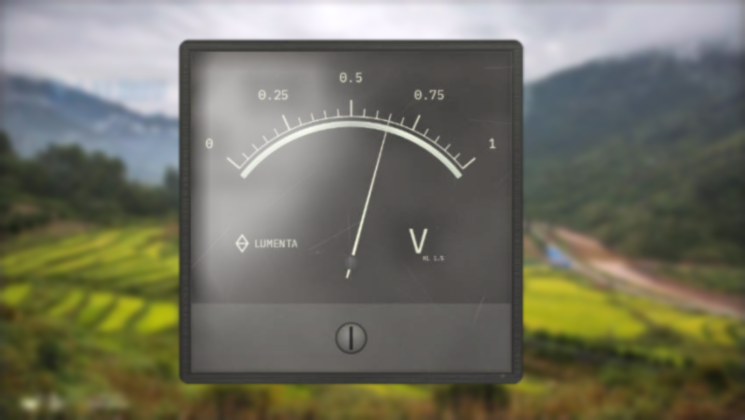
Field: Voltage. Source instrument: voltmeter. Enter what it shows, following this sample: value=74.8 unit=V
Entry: value=0.65 unit=V
